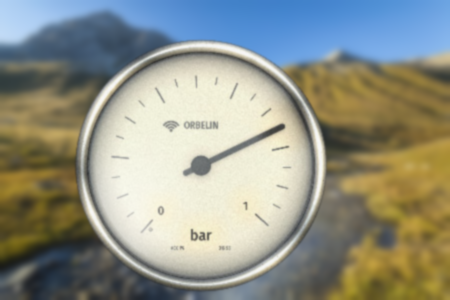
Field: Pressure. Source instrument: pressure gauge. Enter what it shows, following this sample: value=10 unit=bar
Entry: value=0.75 unit=bar
